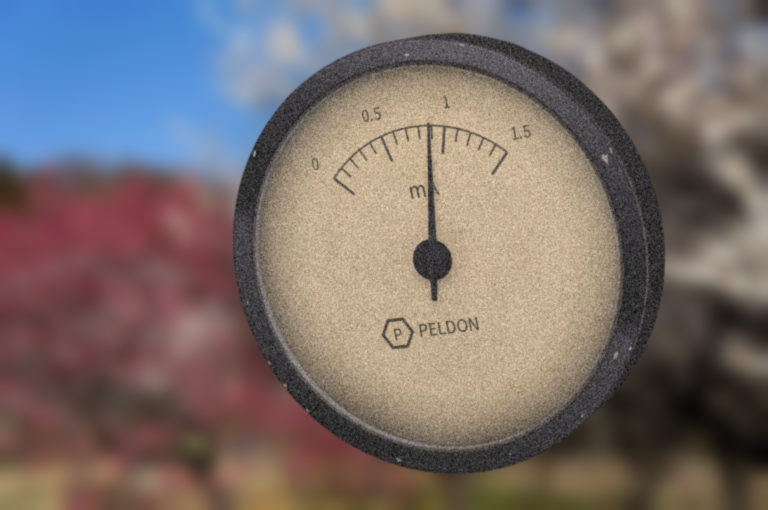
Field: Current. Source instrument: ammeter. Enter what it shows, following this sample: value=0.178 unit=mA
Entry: value=0.9 unit=mA
